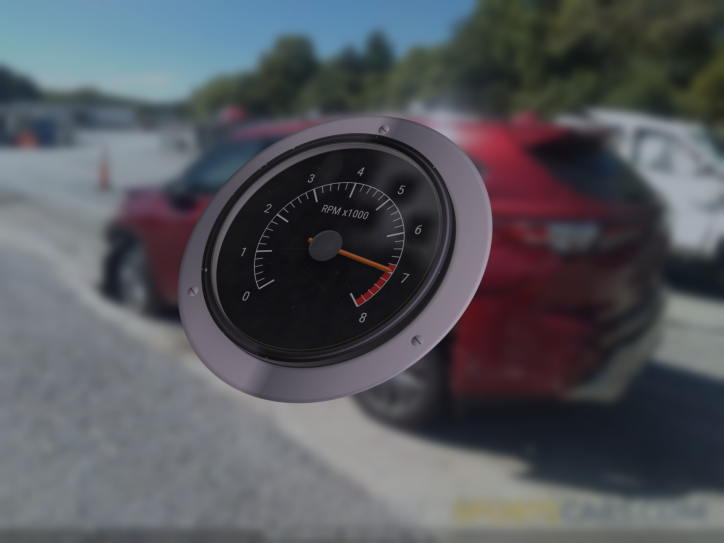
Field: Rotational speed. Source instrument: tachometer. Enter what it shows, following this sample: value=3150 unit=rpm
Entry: value=7000 unit=rpm
